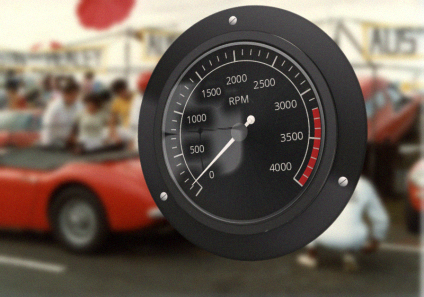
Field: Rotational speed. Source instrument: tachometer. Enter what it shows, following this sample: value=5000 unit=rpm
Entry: value=100 unit=rpm
